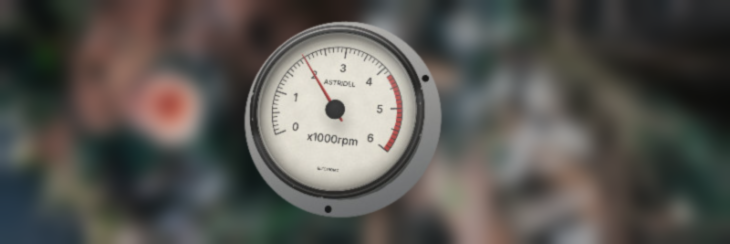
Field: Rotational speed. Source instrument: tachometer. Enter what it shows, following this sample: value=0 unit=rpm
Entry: value=2000 unit=rpm
